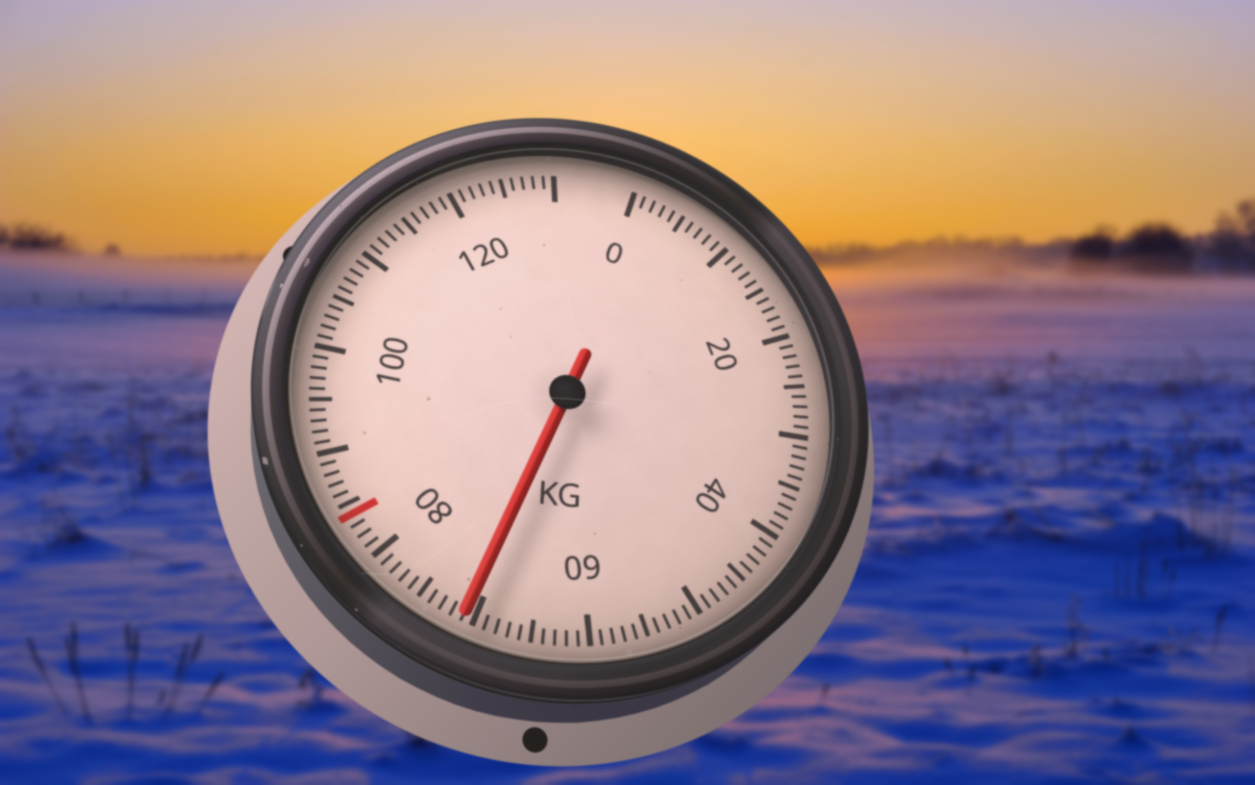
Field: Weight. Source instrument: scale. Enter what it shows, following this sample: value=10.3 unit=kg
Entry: value=71 unit=kg
